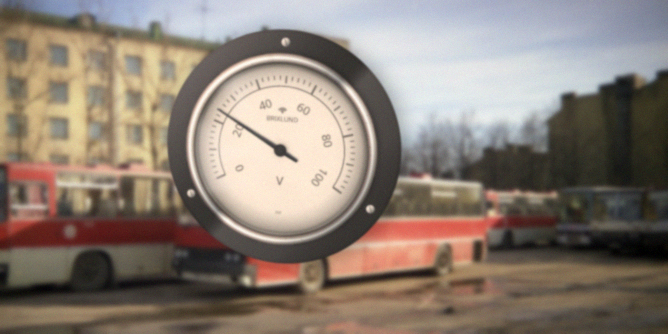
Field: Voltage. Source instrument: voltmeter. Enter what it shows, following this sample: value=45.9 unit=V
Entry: value=24 unit=V
